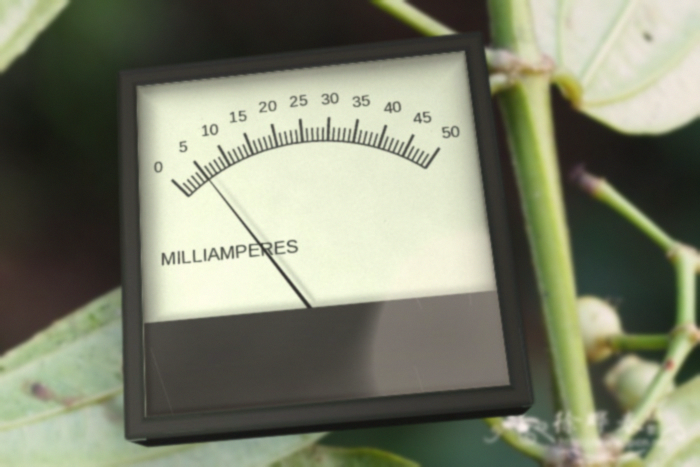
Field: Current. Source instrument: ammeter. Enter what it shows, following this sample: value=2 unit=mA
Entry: value=5 unit=mA
